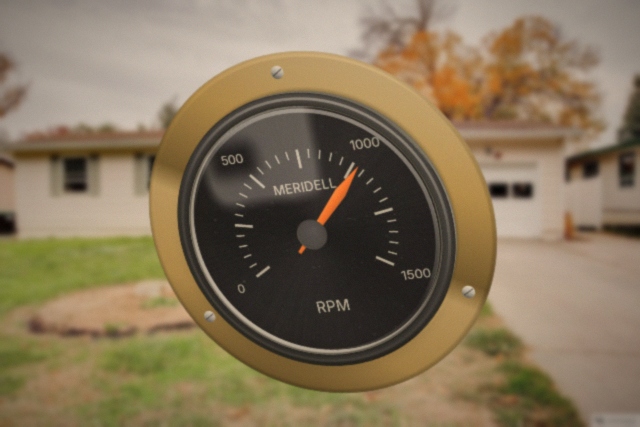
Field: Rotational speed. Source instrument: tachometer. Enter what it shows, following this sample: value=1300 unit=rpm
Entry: value=1025 unit=rpm
